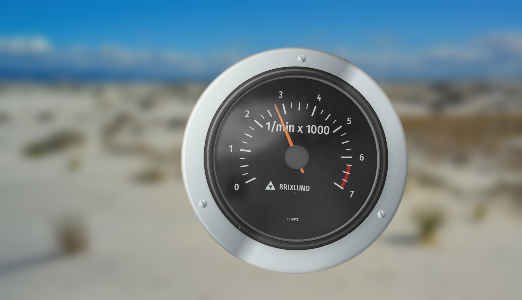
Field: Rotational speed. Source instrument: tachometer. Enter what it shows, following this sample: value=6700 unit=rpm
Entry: value=2750 unit=rpm
